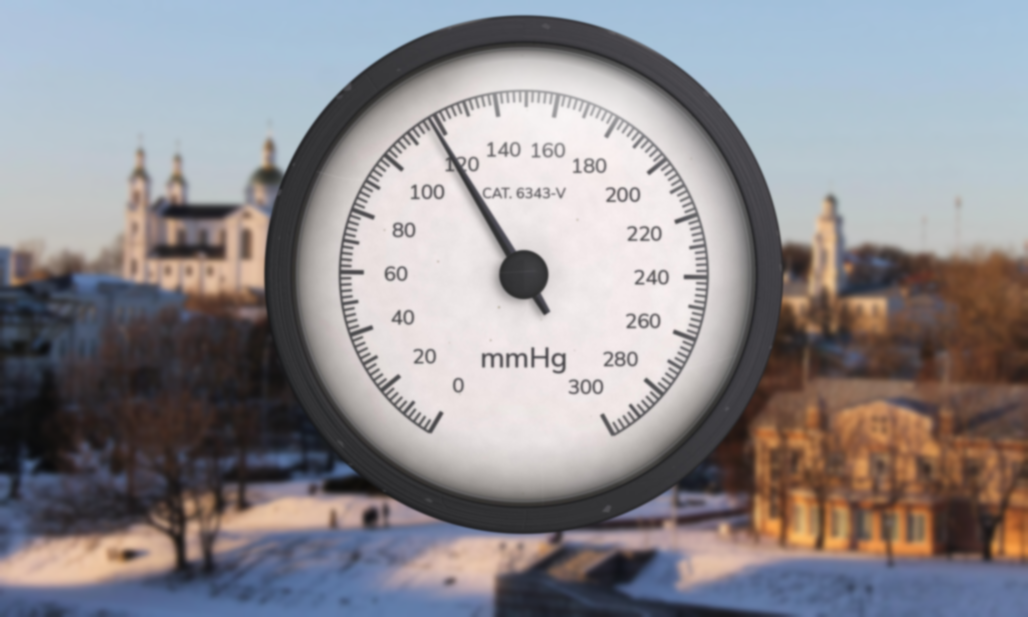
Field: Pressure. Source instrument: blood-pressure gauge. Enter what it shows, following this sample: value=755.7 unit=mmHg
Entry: value=118 unit=mmHg
